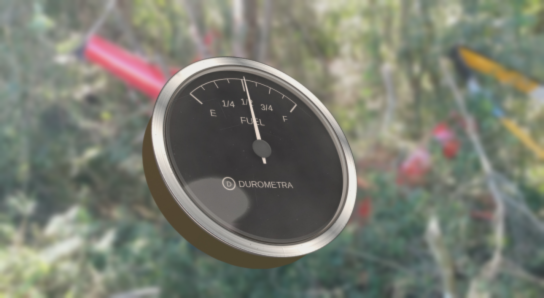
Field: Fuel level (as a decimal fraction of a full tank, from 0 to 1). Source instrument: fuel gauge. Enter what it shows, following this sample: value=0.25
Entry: value=0.5
